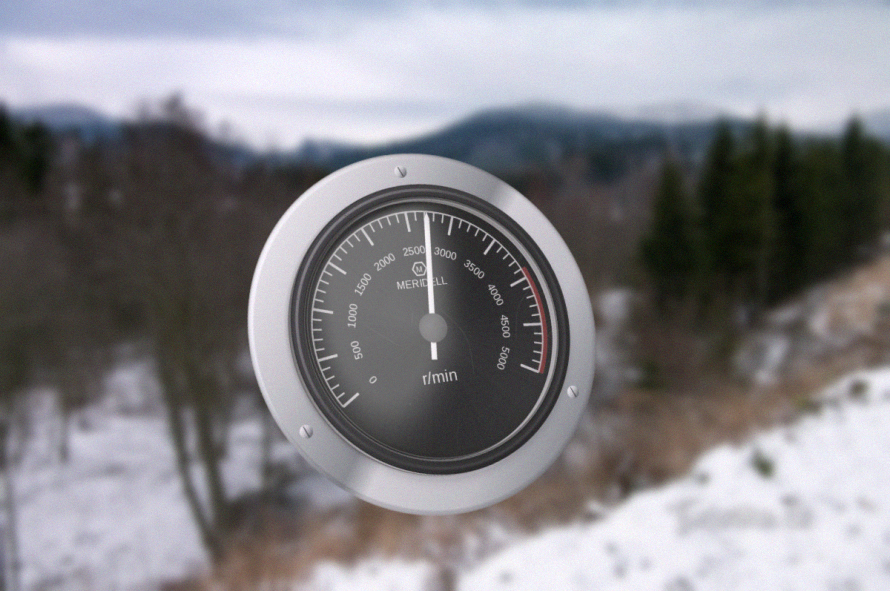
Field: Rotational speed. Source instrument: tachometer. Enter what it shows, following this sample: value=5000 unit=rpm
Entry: value=2700 unit=rpm
